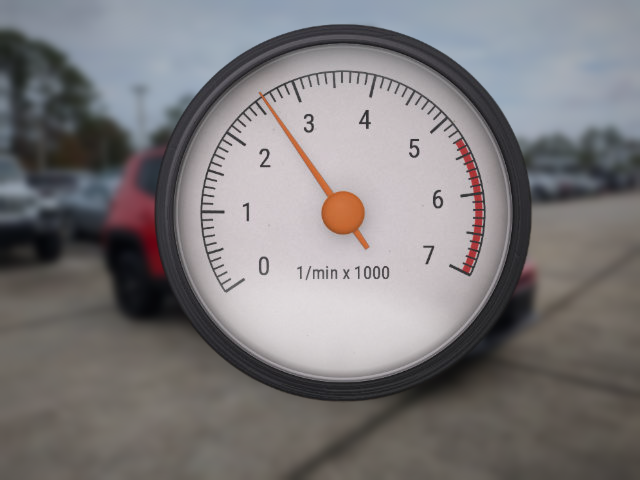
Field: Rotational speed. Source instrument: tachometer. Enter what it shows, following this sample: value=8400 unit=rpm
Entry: value=2600 unit=rpm
